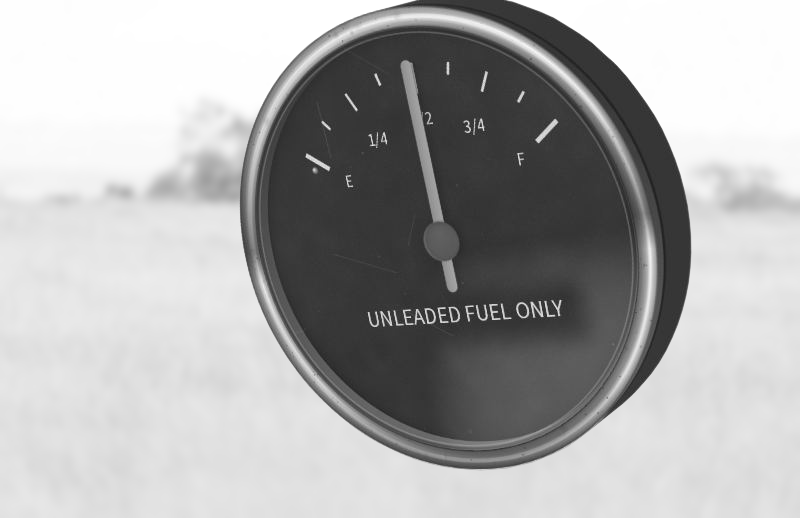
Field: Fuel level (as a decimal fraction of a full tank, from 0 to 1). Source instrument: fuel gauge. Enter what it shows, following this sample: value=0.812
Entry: value=0.5
